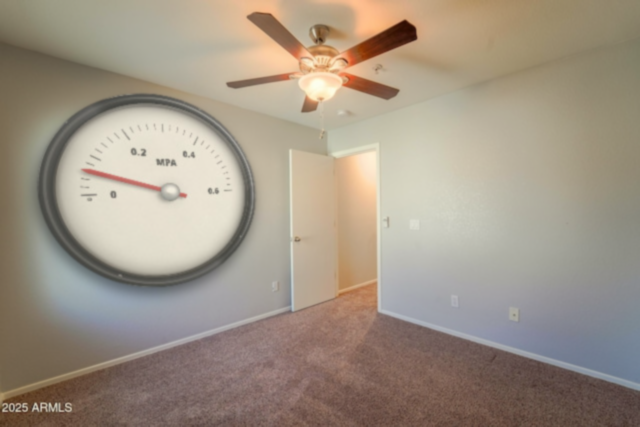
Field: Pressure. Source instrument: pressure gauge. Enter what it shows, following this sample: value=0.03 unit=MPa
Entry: value=0.06 unit=MPa
